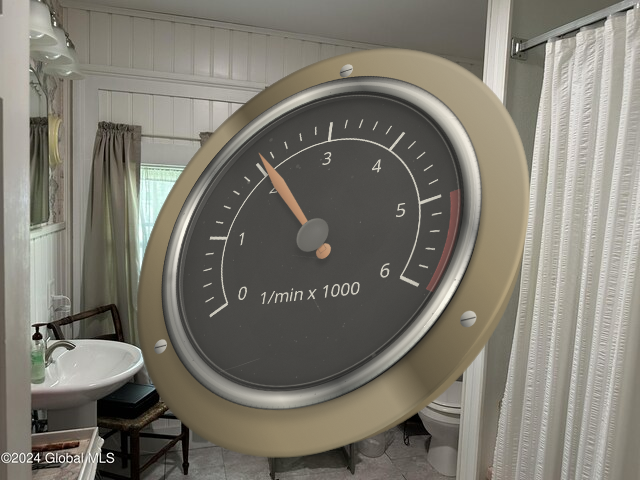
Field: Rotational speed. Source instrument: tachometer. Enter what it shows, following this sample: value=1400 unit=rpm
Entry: value=2100 unit=rpm
